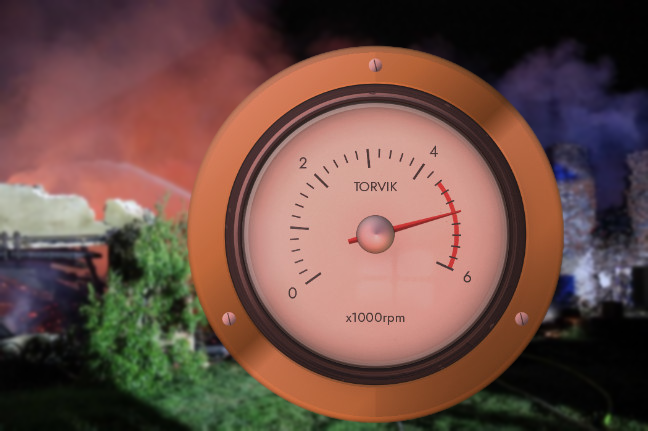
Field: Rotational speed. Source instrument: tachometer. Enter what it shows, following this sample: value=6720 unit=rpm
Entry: value=5000 unit=rpm
